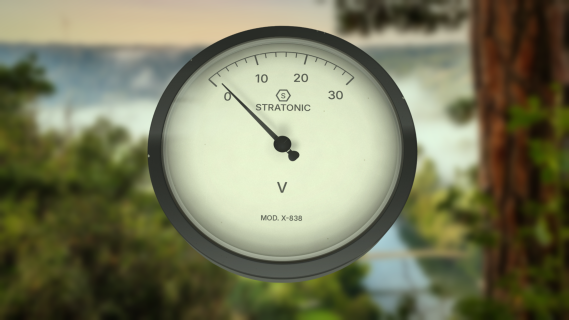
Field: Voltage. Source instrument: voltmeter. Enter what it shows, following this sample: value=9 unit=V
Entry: value=1 unit=V
